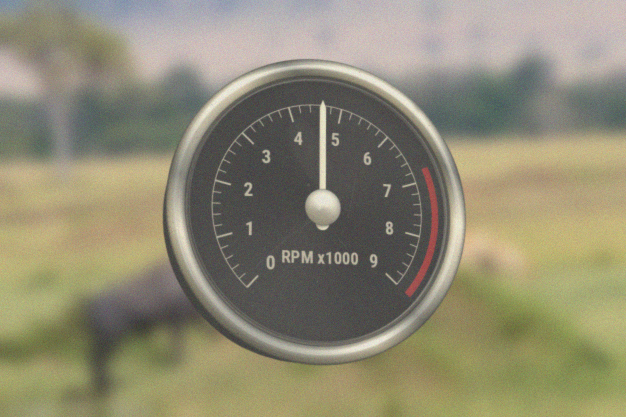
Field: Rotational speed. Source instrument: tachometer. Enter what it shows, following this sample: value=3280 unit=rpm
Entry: value=4600 unit=rpm
